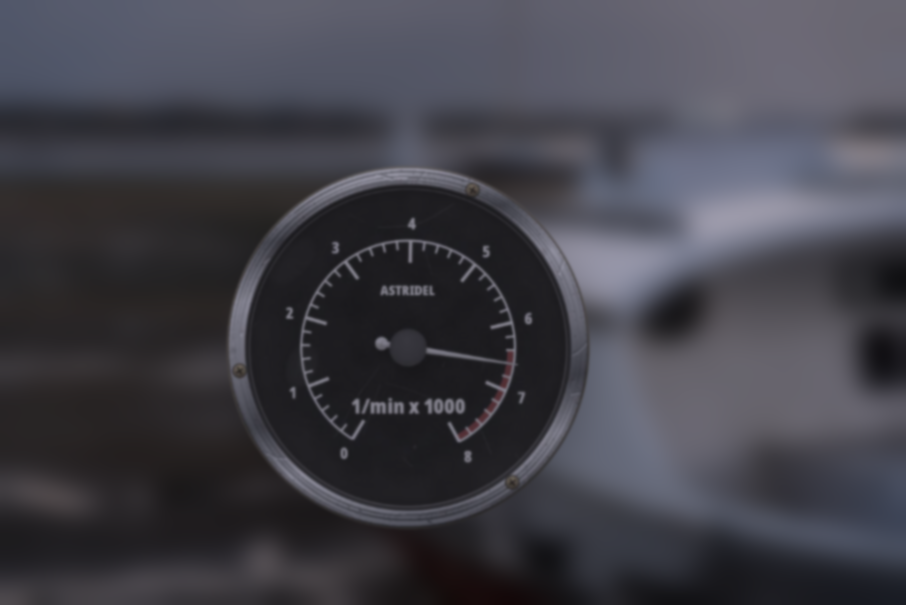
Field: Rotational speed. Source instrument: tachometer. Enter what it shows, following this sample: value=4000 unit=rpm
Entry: value=6600 unit=rpm
